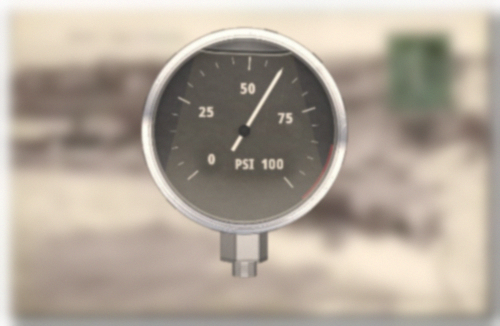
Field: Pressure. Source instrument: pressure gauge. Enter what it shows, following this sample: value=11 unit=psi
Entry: value=60 unit=psi
